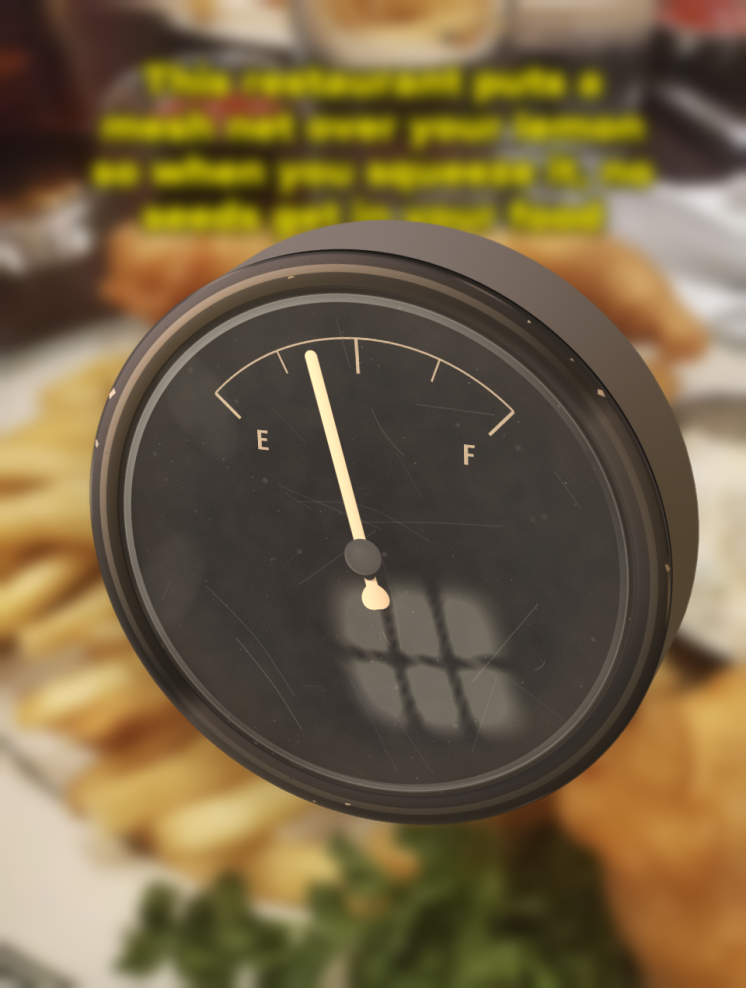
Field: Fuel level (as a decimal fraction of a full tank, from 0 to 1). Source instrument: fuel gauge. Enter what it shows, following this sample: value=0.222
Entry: value=0.375
